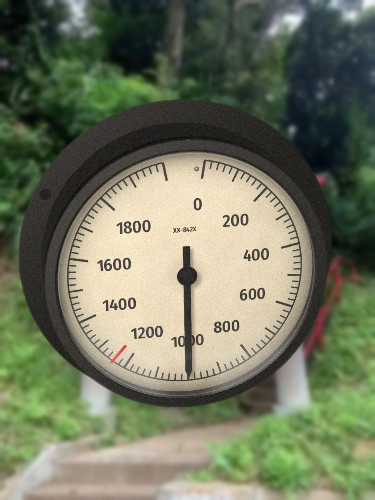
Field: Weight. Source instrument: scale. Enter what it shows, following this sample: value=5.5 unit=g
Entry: value=1000 unit=g
